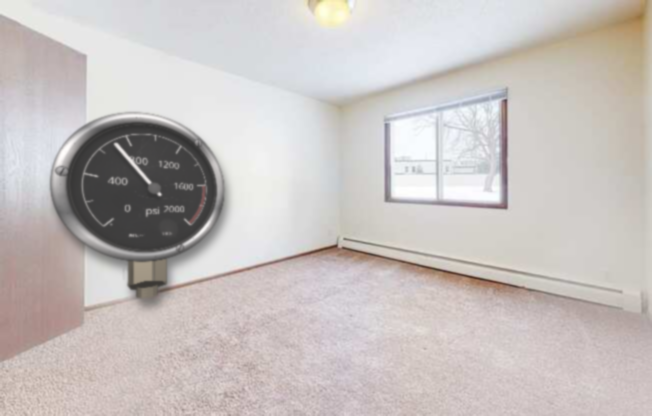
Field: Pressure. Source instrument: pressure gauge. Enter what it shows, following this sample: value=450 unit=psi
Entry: value=700 unit=psi
